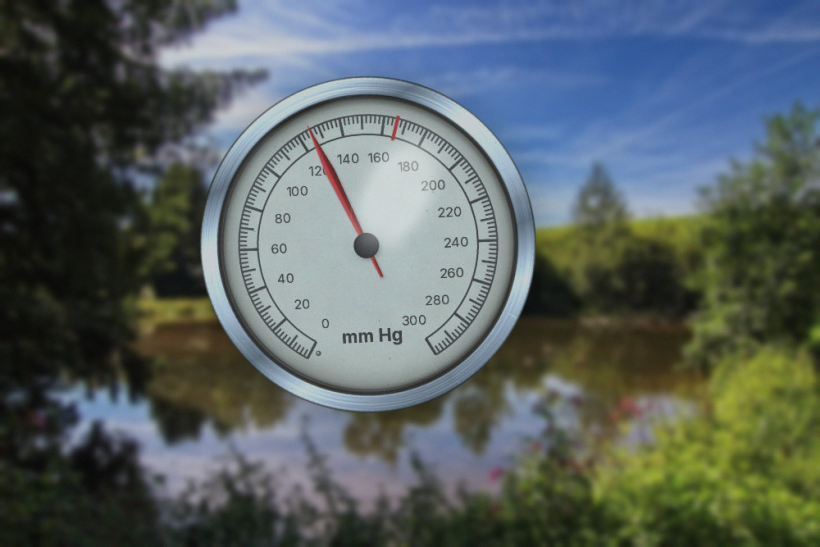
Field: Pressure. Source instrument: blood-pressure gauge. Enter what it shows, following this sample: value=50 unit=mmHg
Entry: value=126 unit=mmHg
